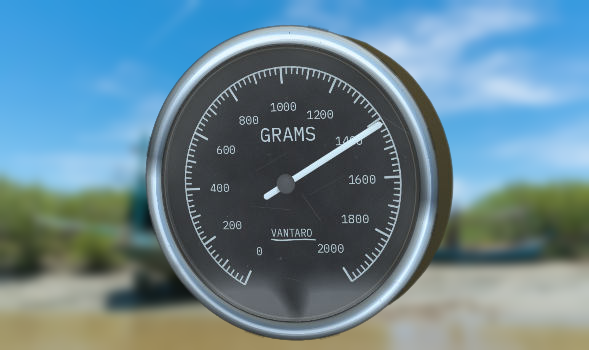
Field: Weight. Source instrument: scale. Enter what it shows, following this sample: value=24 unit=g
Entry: value=1420 unit=g
